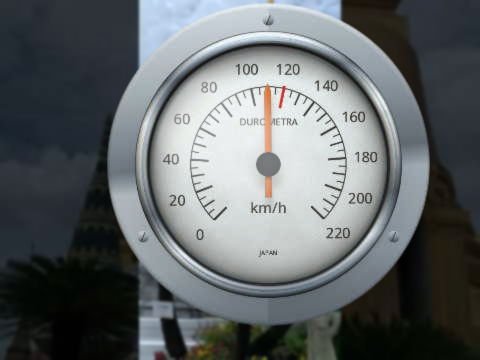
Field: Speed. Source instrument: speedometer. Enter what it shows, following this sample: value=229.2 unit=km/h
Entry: value=110 unit=km/h
